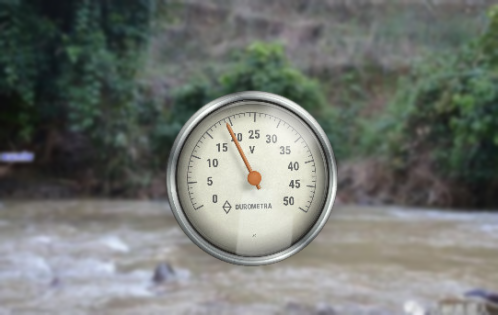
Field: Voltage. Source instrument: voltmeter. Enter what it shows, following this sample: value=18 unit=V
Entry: value=19 unit=V
